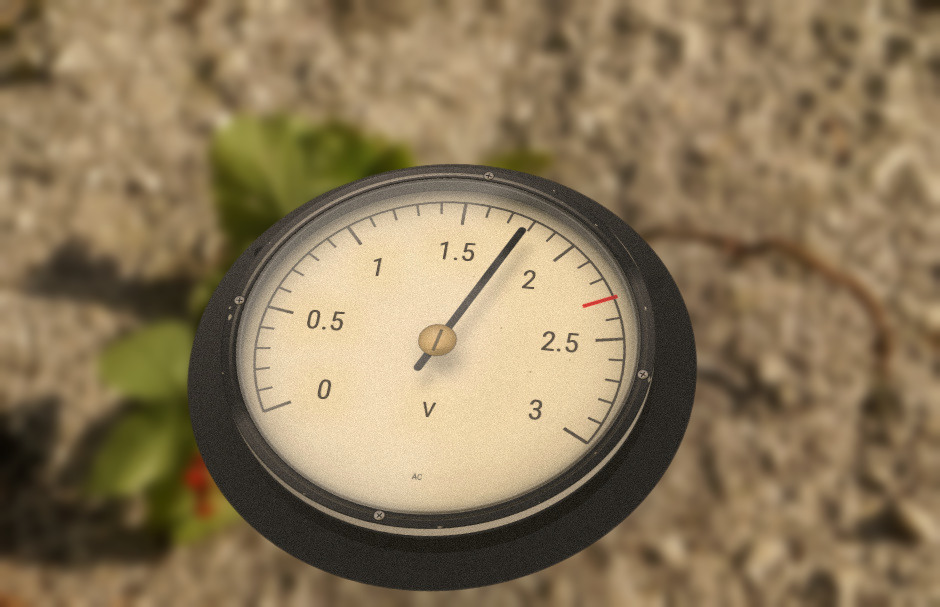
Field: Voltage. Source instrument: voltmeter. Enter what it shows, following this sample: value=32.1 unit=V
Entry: value=1.8 unit=V
